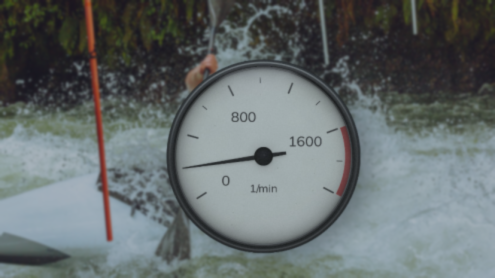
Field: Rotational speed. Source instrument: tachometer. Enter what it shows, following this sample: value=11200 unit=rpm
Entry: value=200 unit=rpm
